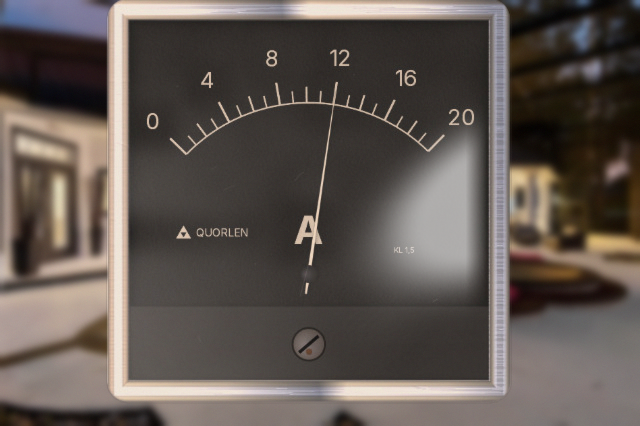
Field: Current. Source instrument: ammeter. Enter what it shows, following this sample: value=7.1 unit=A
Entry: value=12 unit=A
